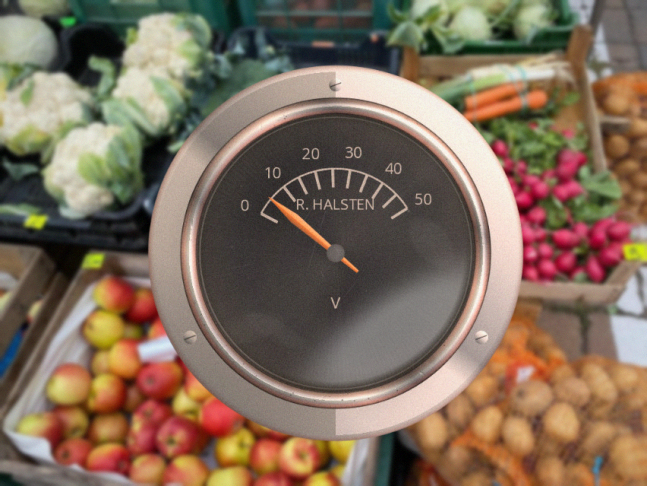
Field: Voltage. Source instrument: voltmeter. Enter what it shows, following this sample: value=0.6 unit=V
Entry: value=5 unit=V
